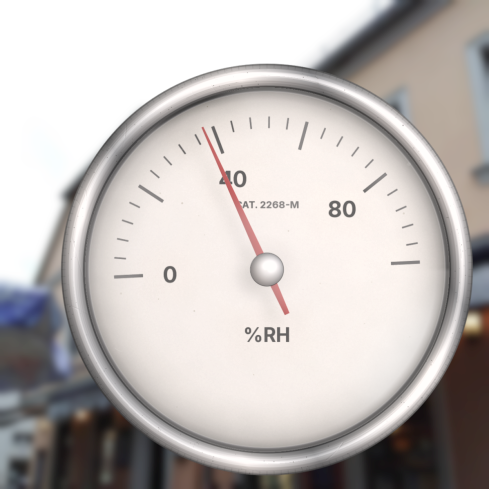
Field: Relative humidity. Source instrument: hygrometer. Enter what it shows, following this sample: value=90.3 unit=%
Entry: value=38 unit=%
